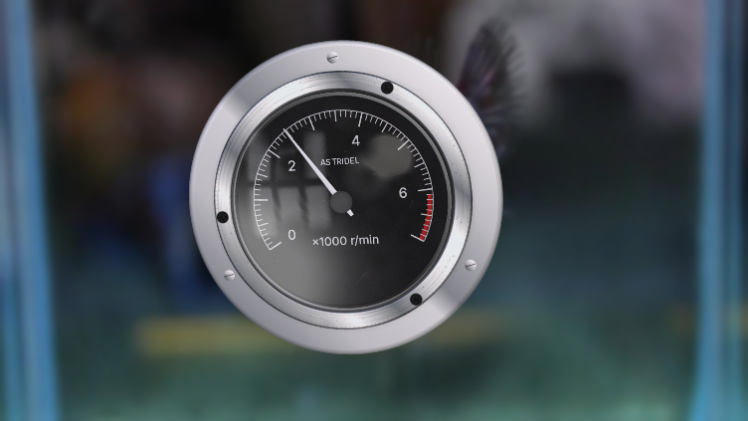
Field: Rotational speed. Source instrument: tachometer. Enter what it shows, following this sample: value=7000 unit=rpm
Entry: value=2500 unit=rpm
